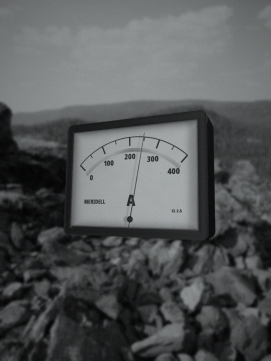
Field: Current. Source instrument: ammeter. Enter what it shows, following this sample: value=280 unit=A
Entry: value=250 unit=A
